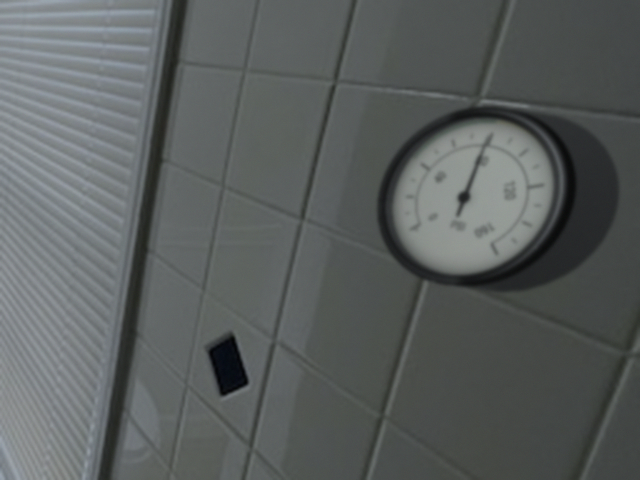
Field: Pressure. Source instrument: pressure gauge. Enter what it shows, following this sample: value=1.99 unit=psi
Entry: value=80 unit=psi
